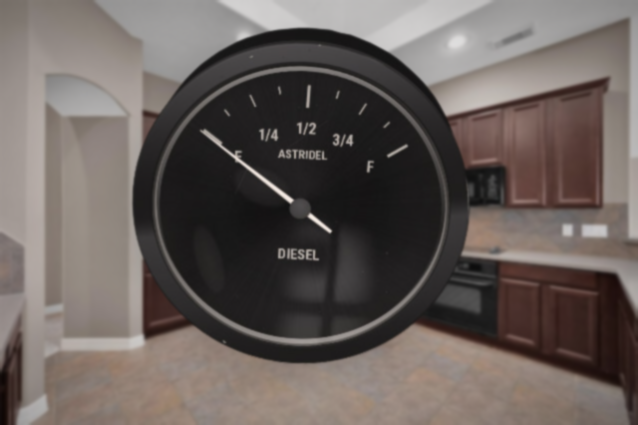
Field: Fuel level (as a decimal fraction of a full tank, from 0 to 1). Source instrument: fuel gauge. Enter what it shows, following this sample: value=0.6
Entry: value=0
